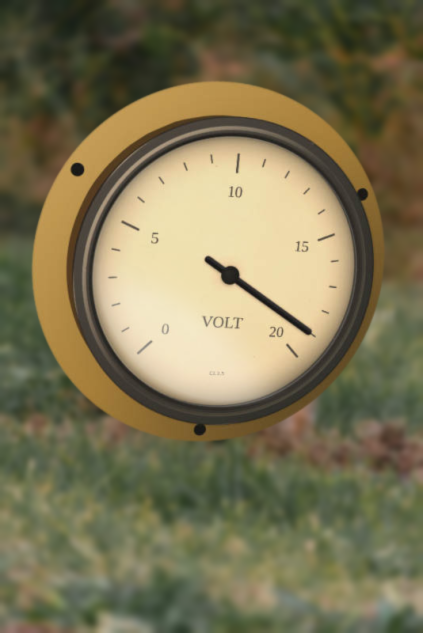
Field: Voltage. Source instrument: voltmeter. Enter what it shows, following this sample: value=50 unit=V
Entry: value=19 unit=V
